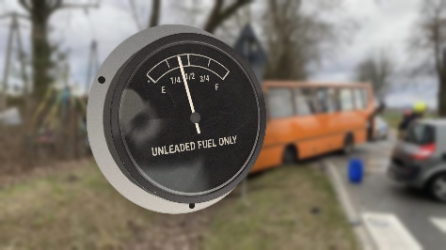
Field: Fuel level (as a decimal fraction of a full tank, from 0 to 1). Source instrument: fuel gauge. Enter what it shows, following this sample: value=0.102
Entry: value=0.375
